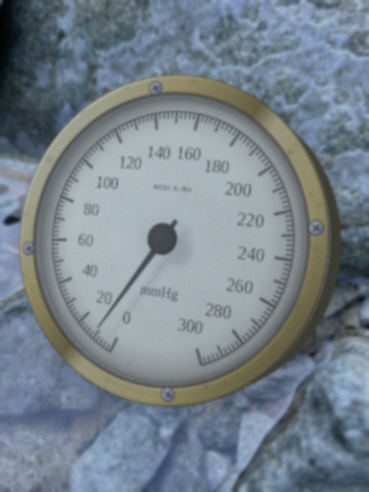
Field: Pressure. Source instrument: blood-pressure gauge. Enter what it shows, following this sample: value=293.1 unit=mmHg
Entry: value=10 unit=mmHg
